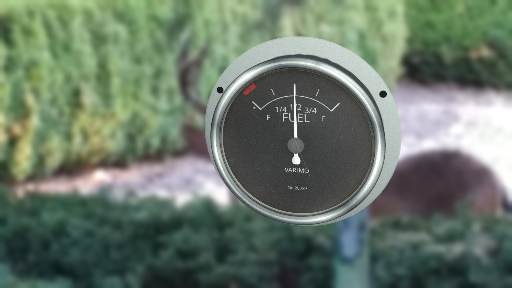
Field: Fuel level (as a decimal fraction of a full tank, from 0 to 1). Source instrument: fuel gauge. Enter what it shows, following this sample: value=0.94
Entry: value=0.5
